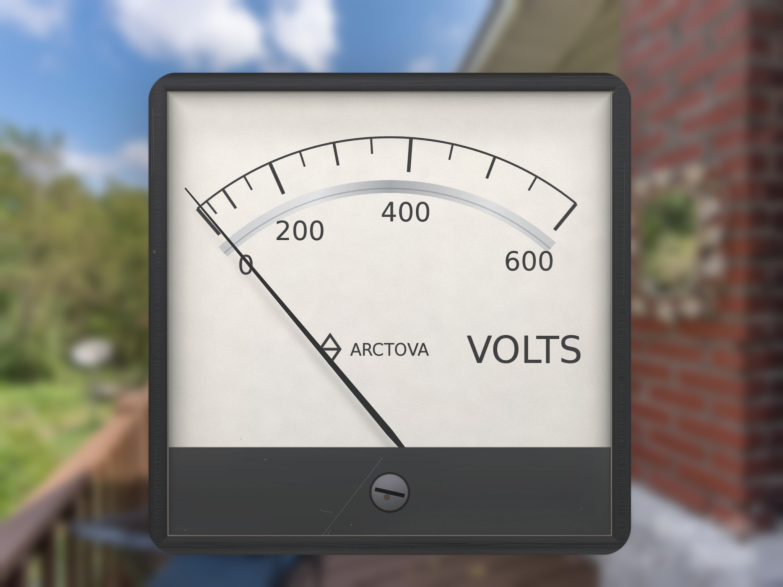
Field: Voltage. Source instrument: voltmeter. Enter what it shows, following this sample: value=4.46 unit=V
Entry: value=25 unit=V
